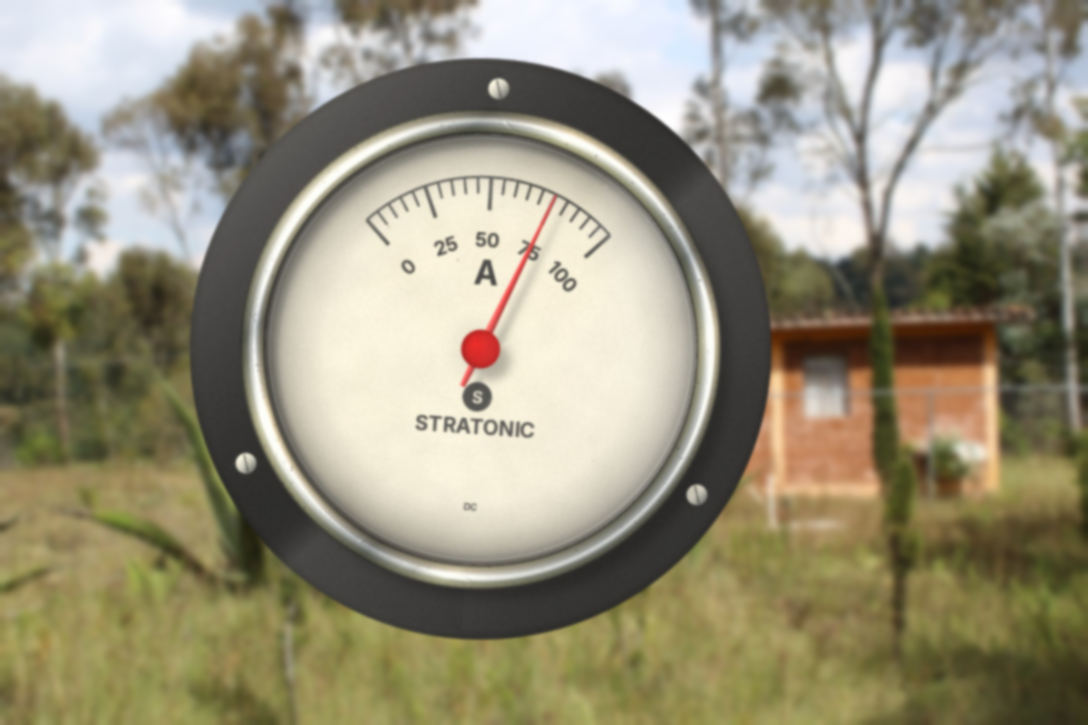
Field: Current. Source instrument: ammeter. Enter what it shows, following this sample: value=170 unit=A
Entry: value=75 unit=A
